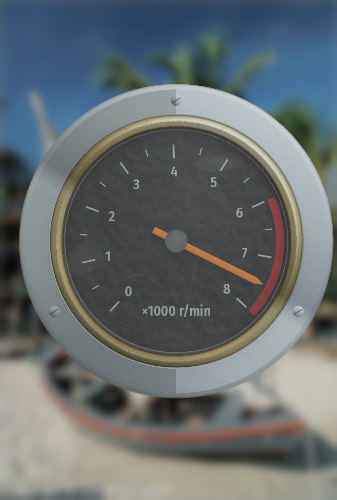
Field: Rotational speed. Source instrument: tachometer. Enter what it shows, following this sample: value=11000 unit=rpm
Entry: value=7500 unit=rpm
